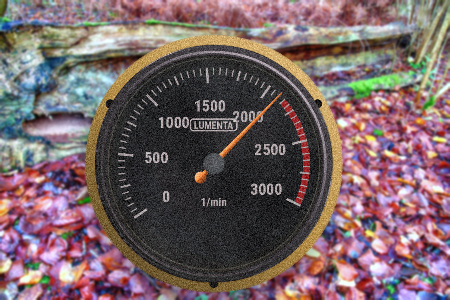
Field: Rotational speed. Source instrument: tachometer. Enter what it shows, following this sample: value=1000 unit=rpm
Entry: value=2100 unit=rpm
